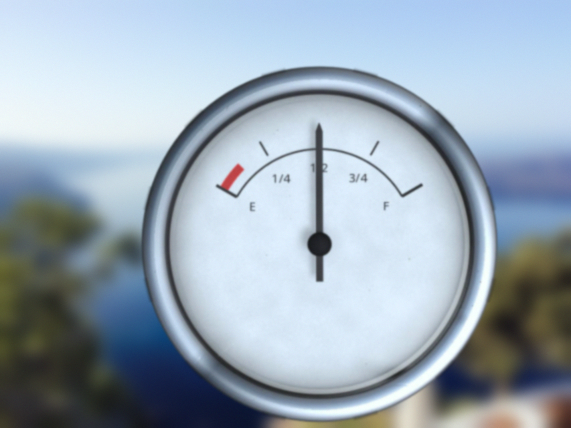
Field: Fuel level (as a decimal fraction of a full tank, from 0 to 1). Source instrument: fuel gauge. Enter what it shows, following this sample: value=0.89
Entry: value=0.5
